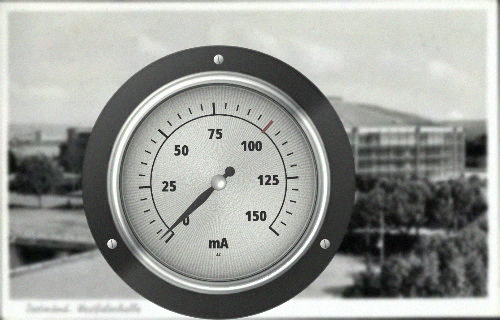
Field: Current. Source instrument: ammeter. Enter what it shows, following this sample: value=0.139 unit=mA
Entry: value=2.5 unit=mA
